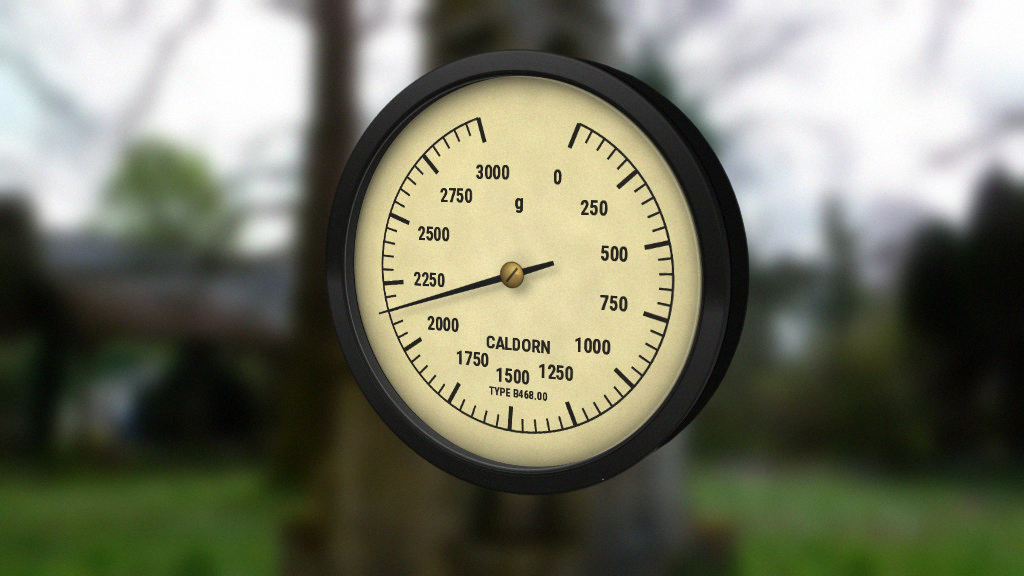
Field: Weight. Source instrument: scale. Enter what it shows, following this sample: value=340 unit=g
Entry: value=2150 unit=g
